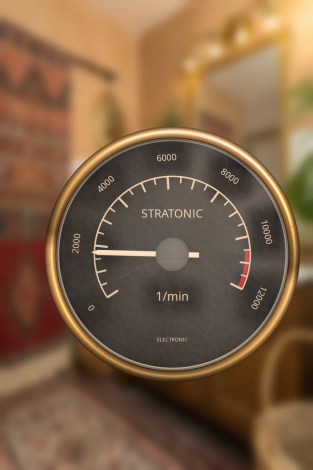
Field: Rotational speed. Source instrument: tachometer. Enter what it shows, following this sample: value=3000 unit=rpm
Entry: value=1750 unit=rpm
